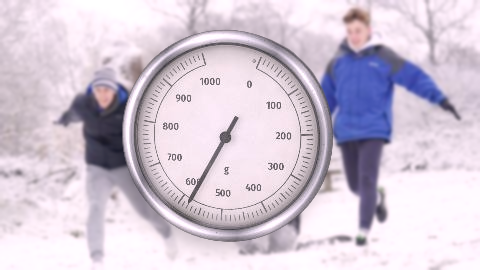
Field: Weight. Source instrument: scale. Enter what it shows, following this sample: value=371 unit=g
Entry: value=580 unit=g
